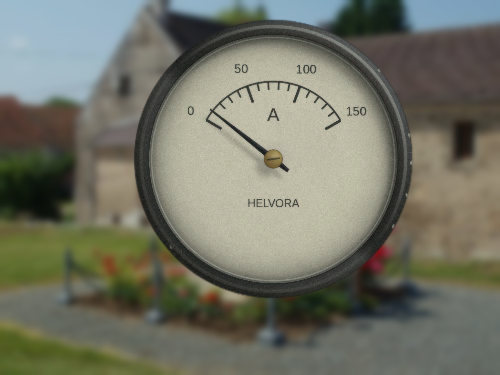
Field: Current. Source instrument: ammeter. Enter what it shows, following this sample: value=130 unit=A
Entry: value=10 unit=A
